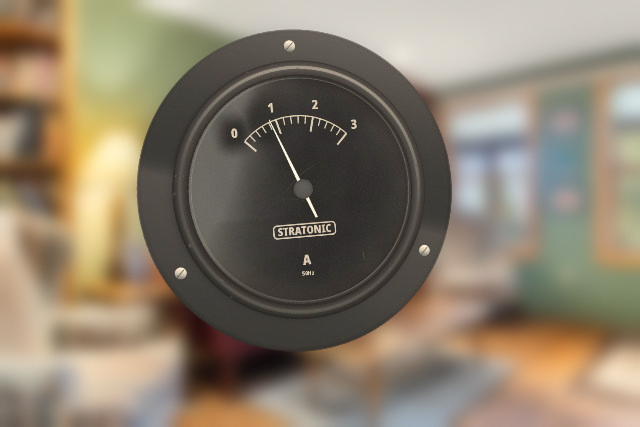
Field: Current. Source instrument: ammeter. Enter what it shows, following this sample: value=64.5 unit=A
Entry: value=0.8 unit=A
